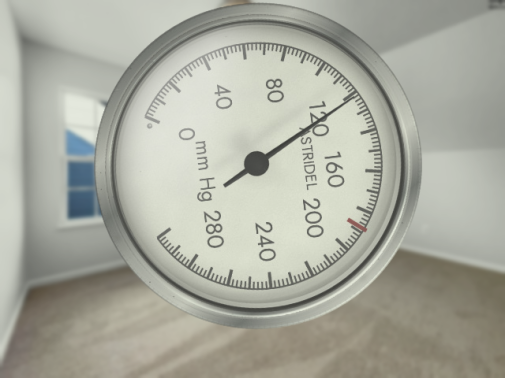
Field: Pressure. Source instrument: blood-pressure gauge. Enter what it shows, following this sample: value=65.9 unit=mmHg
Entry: value=122 unit=mmHg
